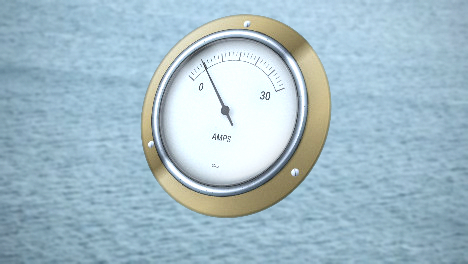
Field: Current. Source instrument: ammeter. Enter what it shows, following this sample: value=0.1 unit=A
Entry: value=5 unit=A
